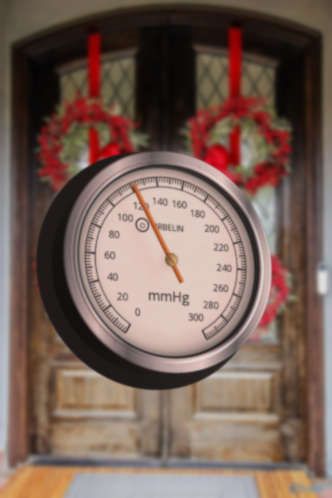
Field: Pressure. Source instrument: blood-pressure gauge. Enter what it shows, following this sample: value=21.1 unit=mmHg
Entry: value=120 unit=mmHg
